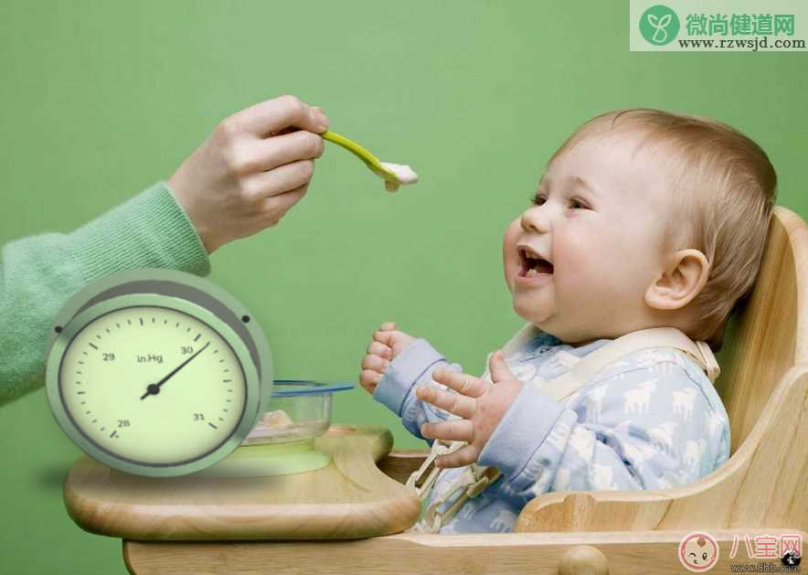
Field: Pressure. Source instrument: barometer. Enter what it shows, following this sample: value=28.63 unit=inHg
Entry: value=30.1 unit=inHg
